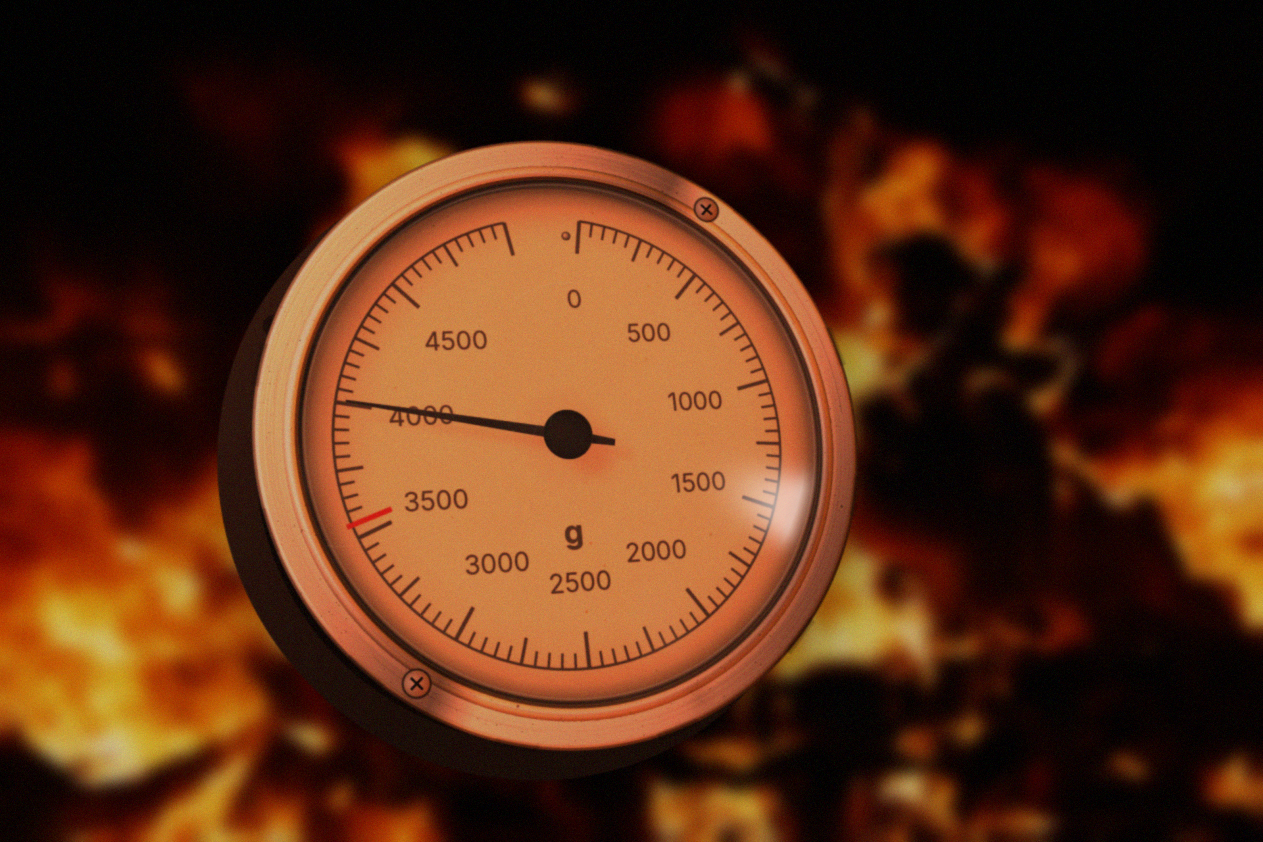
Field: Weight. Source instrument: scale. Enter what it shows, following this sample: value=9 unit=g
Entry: value=4000 unit=g
